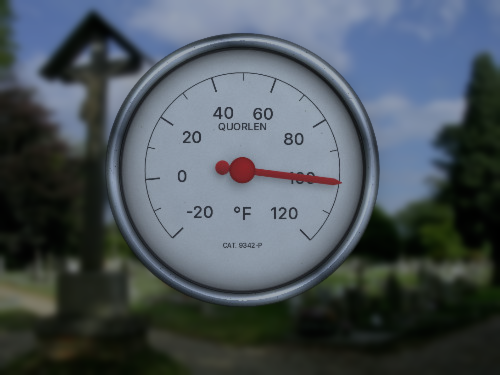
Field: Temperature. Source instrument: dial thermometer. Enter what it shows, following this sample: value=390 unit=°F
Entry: value=100 unit=°F
